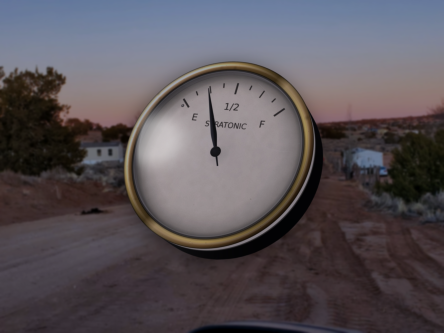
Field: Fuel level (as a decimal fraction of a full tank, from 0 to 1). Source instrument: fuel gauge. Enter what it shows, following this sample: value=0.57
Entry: value=0.25
